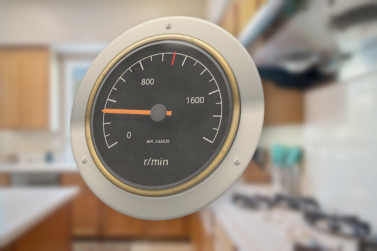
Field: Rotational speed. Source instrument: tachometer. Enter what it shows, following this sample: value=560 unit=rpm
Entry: value=300 unit=rpm
